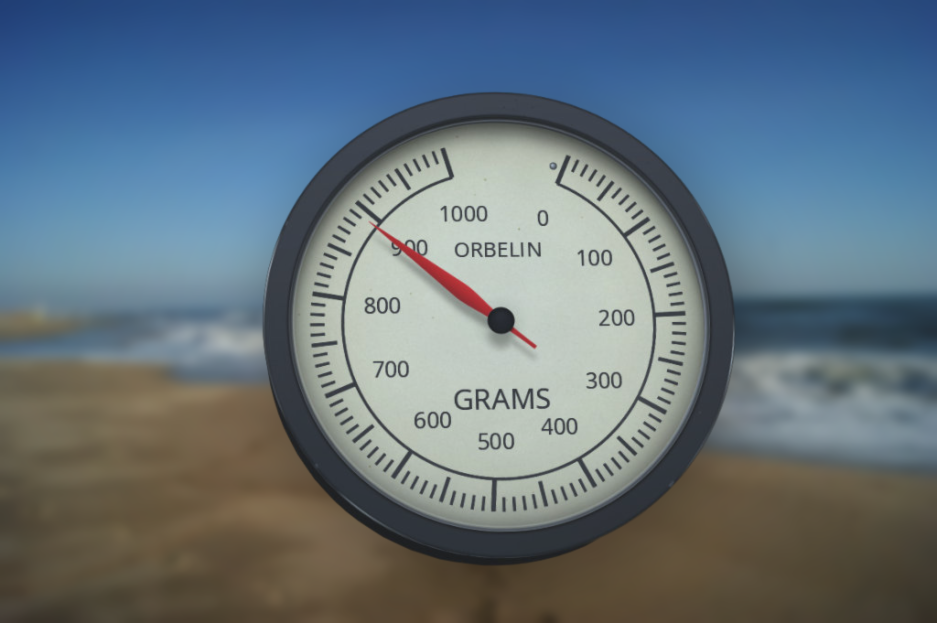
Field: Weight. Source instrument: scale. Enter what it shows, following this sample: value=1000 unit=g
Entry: value=890 unit=g
